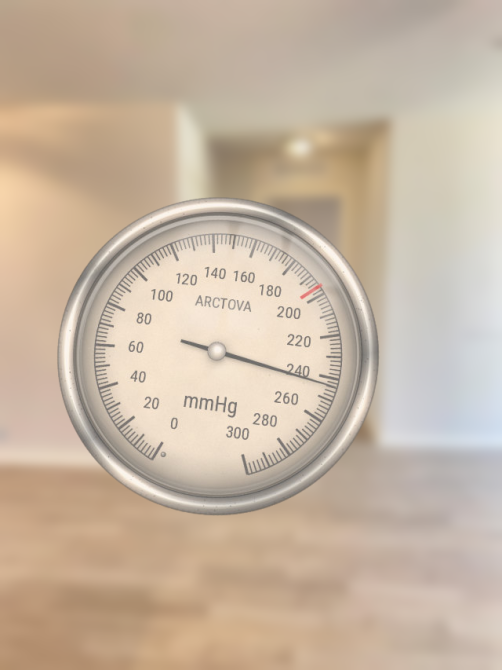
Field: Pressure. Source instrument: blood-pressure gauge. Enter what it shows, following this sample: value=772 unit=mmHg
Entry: value=244 unit=mmHg
